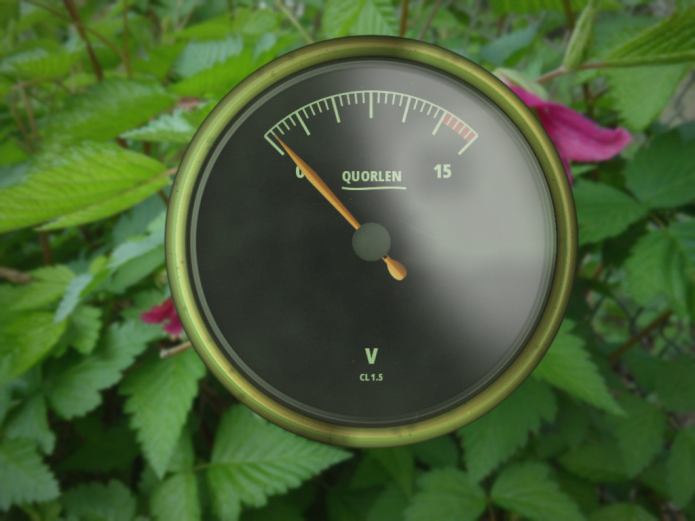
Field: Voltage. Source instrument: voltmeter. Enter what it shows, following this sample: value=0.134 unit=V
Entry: value=0.5 unit=V
